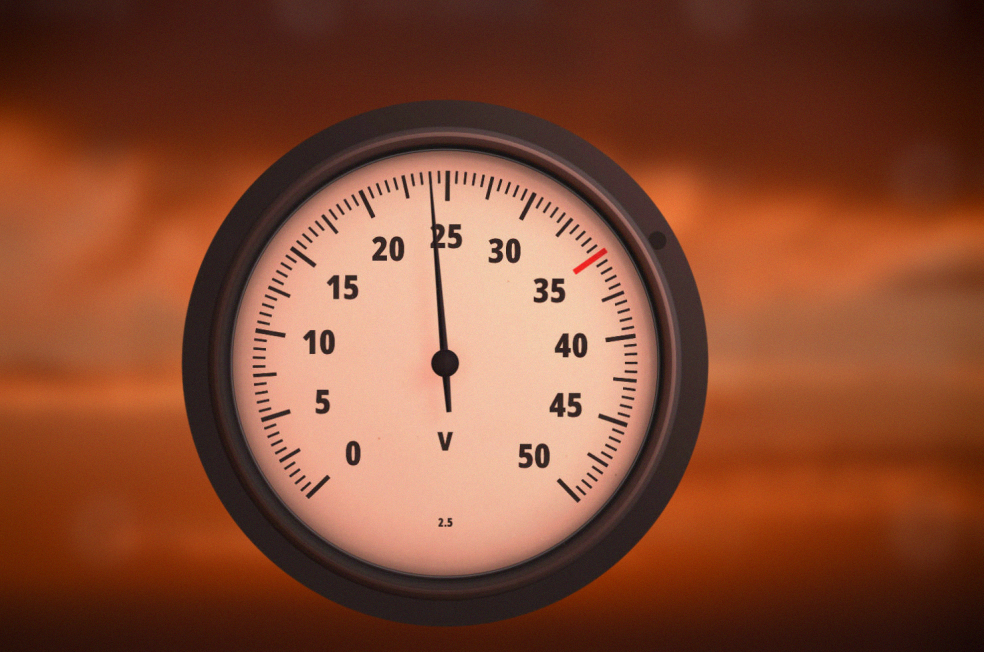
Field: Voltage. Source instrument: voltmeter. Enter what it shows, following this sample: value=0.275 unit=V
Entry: value=24 unit=V
